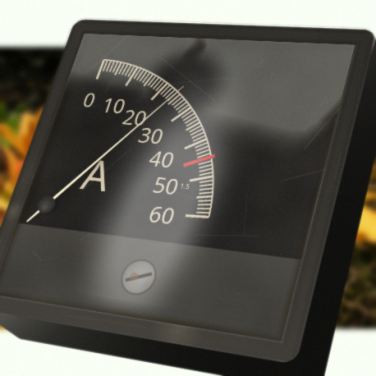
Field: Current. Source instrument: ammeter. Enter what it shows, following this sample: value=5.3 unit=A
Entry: value=25 unit=A
